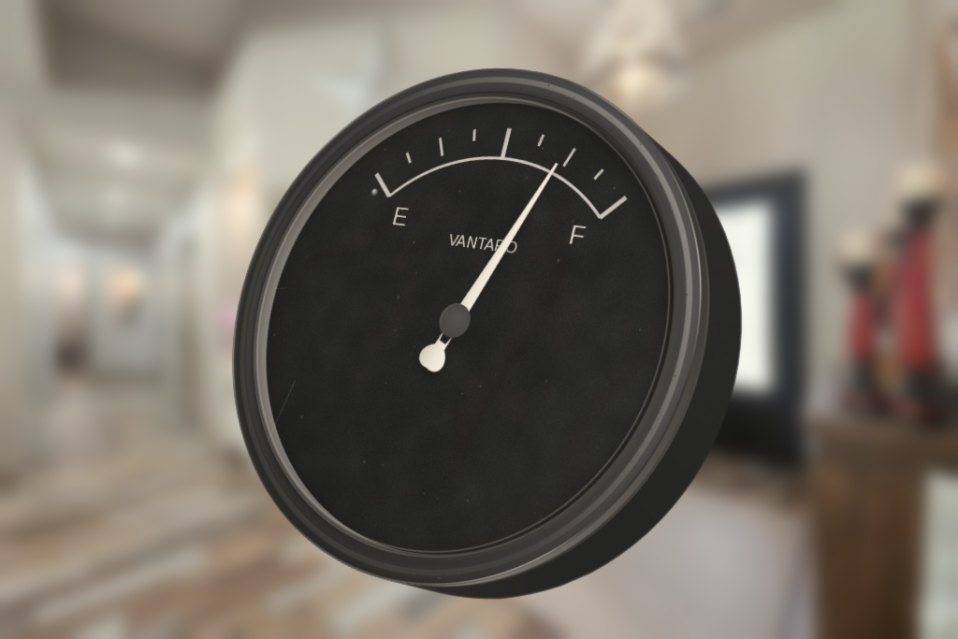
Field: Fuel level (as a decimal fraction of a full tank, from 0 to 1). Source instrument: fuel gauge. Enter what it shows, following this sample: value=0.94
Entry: value=0.75
